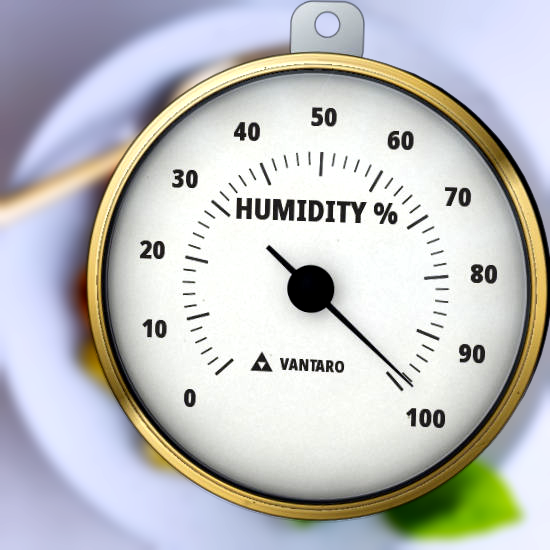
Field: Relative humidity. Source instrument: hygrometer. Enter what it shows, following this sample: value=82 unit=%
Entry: value=98 unit=%
